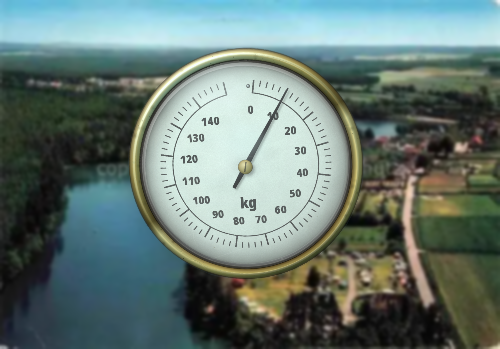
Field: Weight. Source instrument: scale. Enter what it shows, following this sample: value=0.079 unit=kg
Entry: value=10 unit=kg
